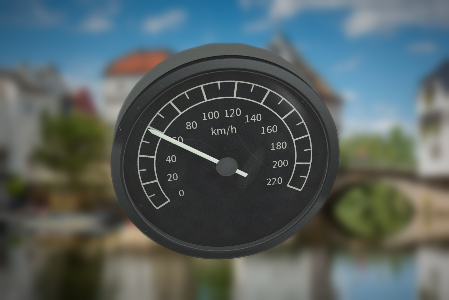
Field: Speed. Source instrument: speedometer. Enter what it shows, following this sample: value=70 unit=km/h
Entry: value=60 unit=km/h
